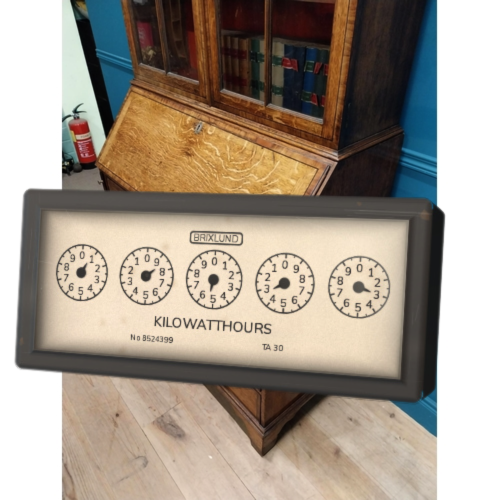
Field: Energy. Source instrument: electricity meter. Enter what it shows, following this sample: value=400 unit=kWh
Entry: value=8533 unit=kWh
